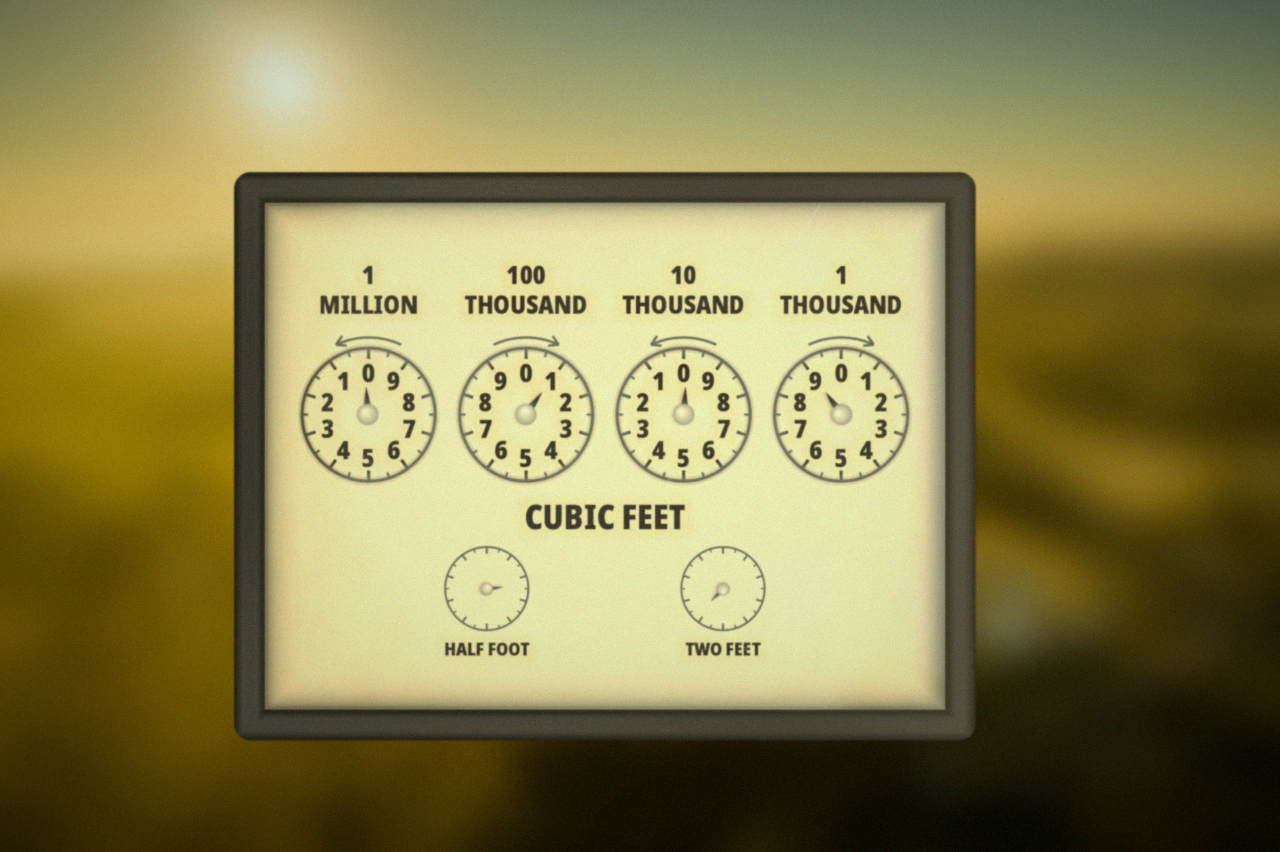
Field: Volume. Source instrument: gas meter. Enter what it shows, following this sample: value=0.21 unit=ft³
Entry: value=9900 unit=ft³
